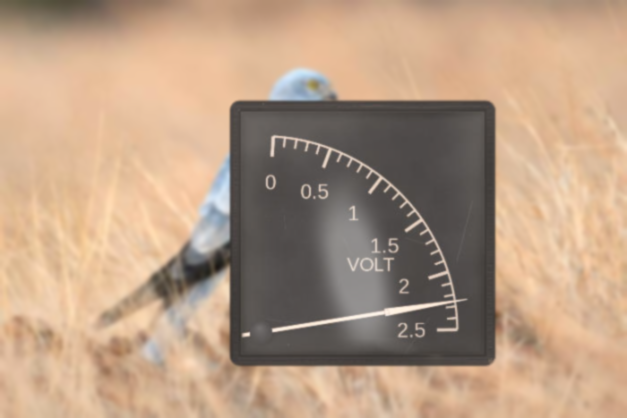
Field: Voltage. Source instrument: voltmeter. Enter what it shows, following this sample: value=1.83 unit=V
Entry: value=2.25 unit=V
